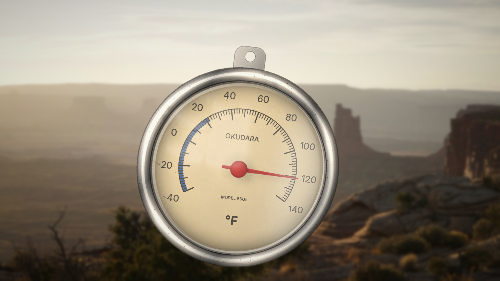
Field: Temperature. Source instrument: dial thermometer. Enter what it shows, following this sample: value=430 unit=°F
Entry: value=120 unit=°F
